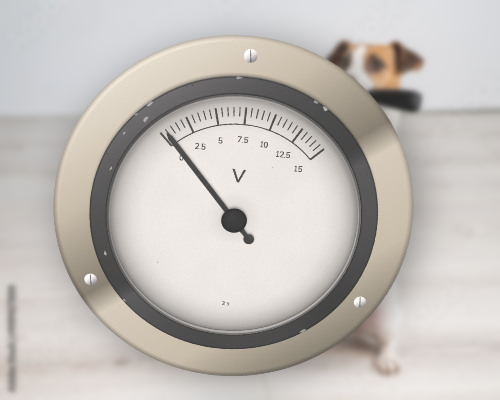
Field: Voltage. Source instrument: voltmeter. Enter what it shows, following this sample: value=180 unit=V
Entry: value=0.5 unit=V
